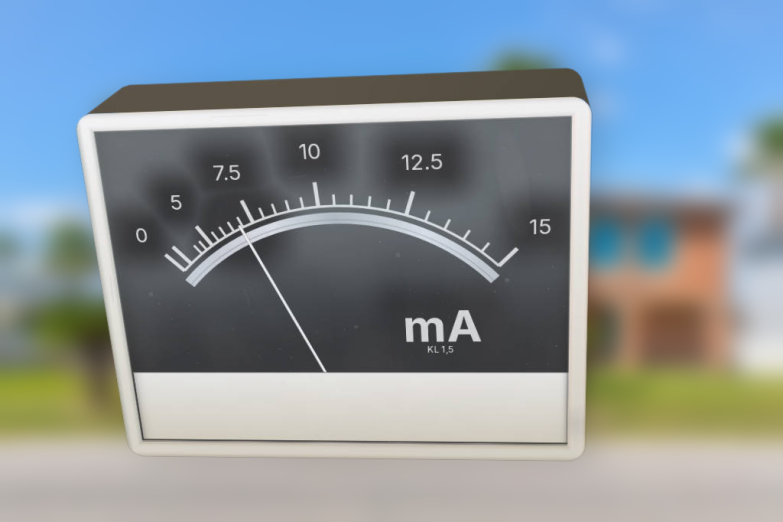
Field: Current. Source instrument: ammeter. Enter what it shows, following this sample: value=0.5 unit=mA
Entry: value=7 unit=mA
